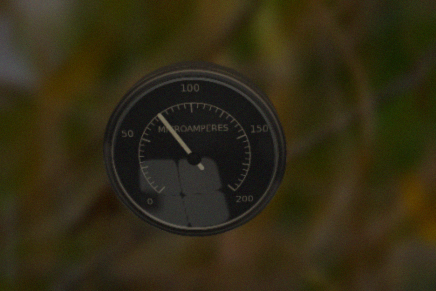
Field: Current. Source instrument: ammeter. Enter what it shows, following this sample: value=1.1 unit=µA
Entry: value=75 unit=µA
